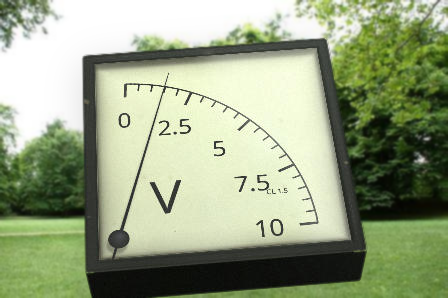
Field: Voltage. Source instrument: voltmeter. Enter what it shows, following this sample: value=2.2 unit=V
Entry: value=1.5 unit=V
